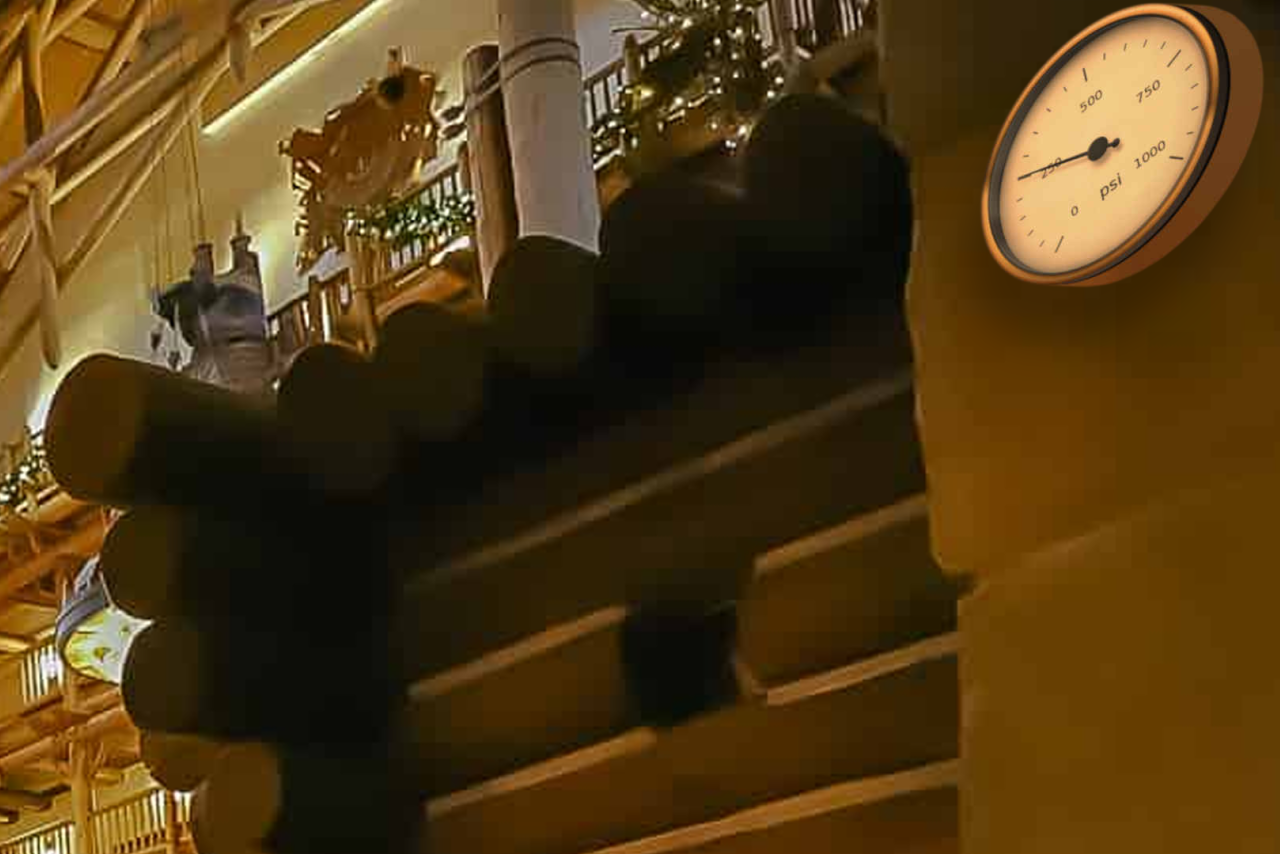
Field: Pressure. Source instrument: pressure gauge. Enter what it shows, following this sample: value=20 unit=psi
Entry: value=250 unit=psi
